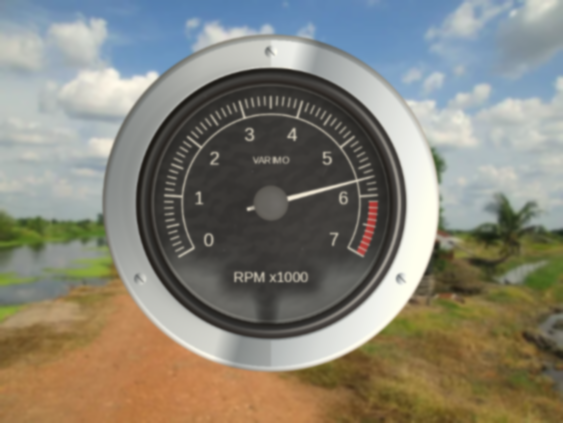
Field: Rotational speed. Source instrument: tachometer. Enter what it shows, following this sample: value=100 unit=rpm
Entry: value=5700 unit=rpm
